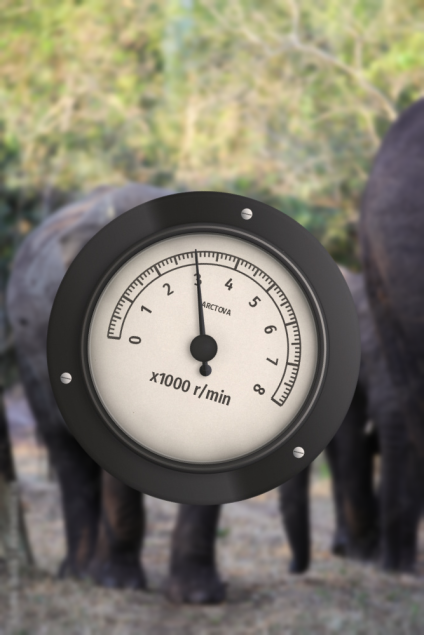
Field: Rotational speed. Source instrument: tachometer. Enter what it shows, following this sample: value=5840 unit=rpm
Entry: value=3000 unit=rpm
